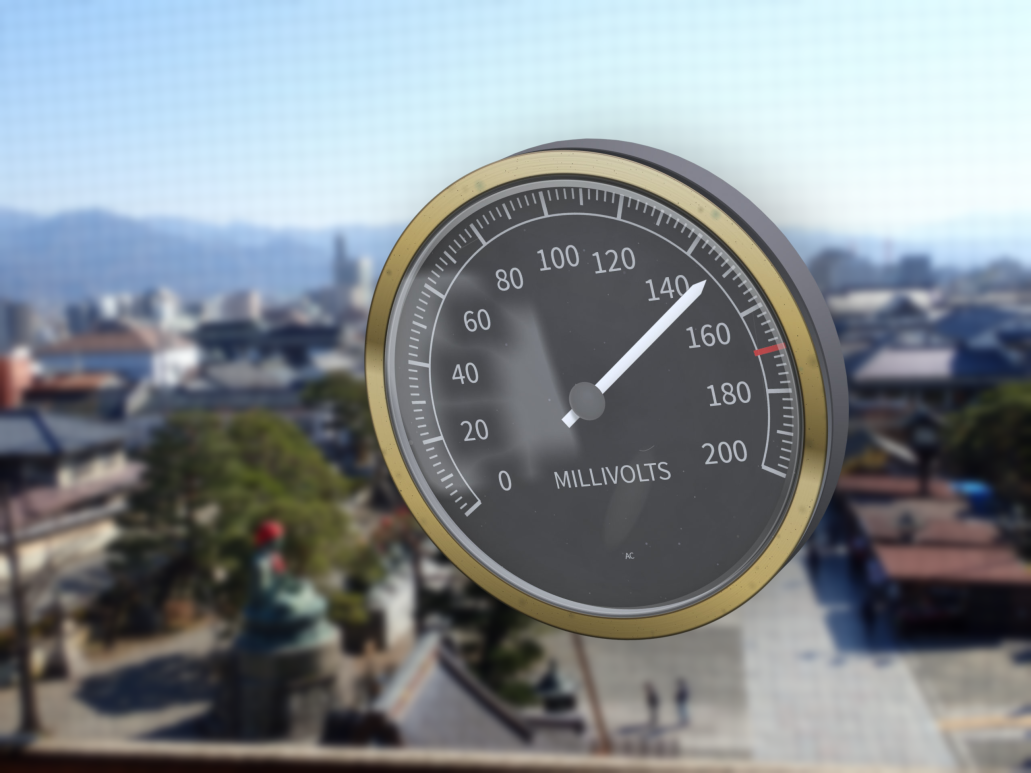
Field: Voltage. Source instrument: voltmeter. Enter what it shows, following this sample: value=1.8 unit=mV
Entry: value=148 unit=mV
